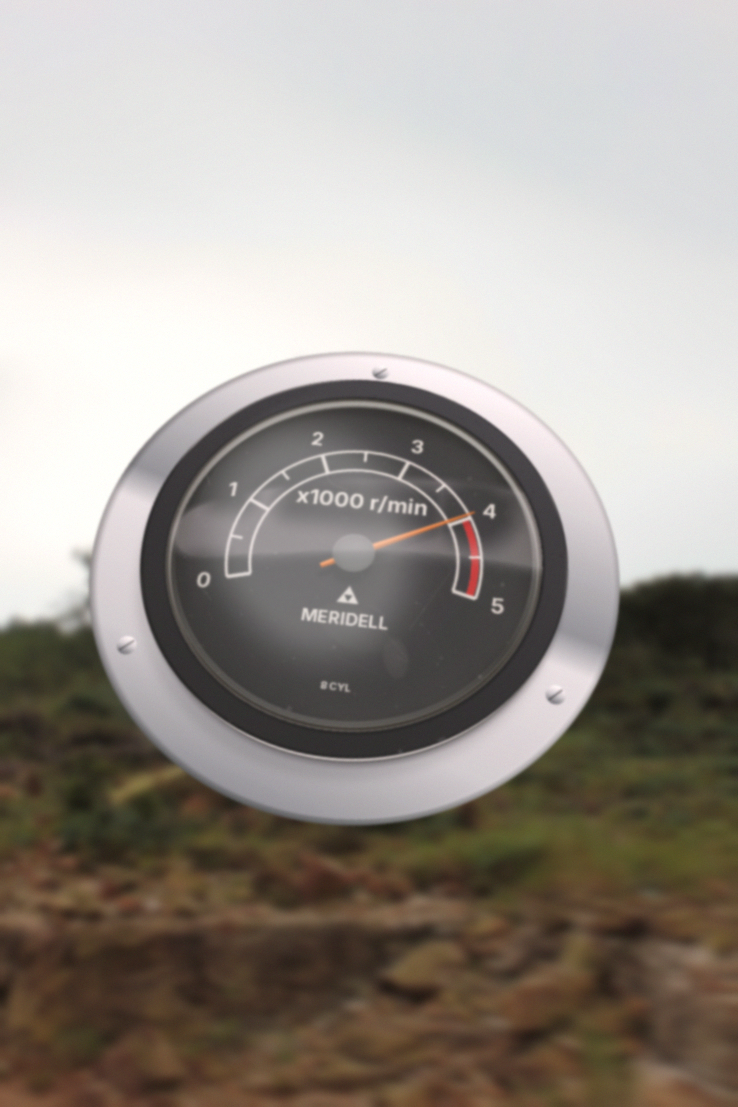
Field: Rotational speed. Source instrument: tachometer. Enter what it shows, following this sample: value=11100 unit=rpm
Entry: value=4000 unit=rpm
